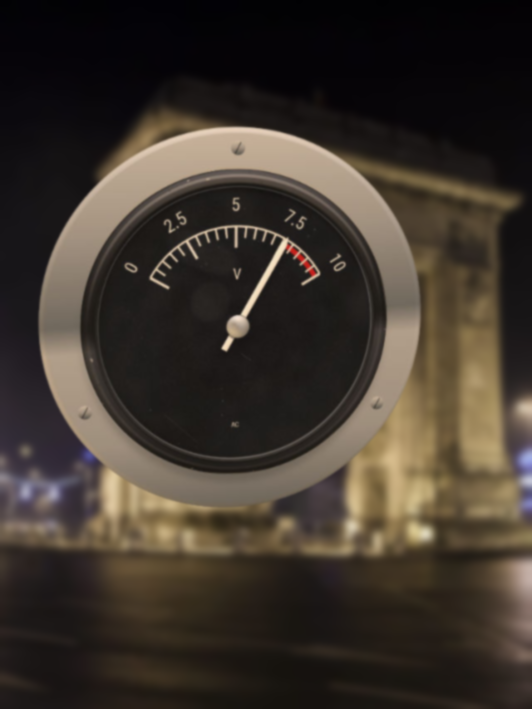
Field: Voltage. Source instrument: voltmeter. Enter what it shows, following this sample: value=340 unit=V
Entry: value=7.5 unit=V
